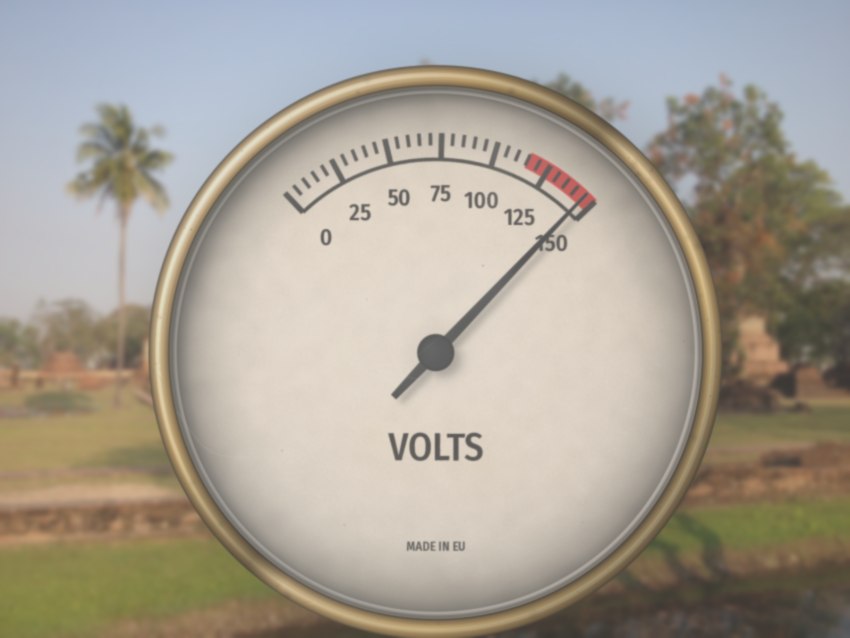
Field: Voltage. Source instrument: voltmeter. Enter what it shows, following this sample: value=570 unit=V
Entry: value=145 unit=V
